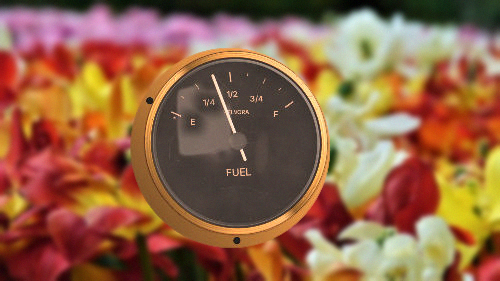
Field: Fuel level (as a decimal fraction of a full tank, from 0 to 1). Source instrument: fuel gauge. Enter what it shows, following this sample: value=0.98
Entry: value=0.375
